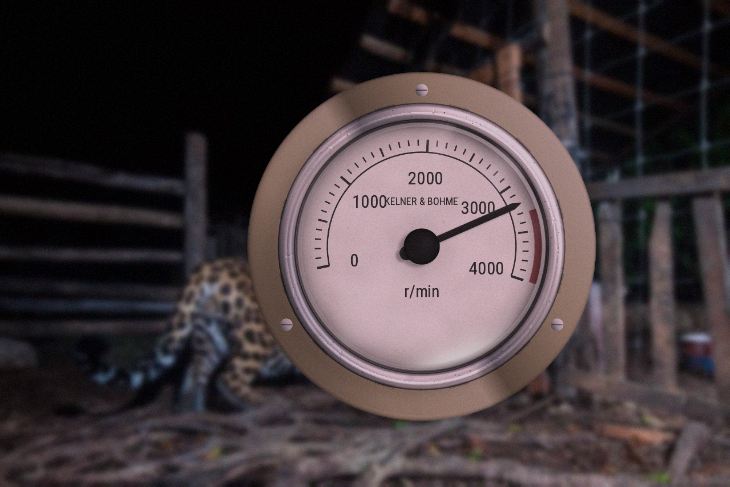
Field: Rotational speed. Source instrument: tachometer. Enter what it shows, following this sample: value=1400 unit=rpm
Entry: value=3200 unit=rpm
